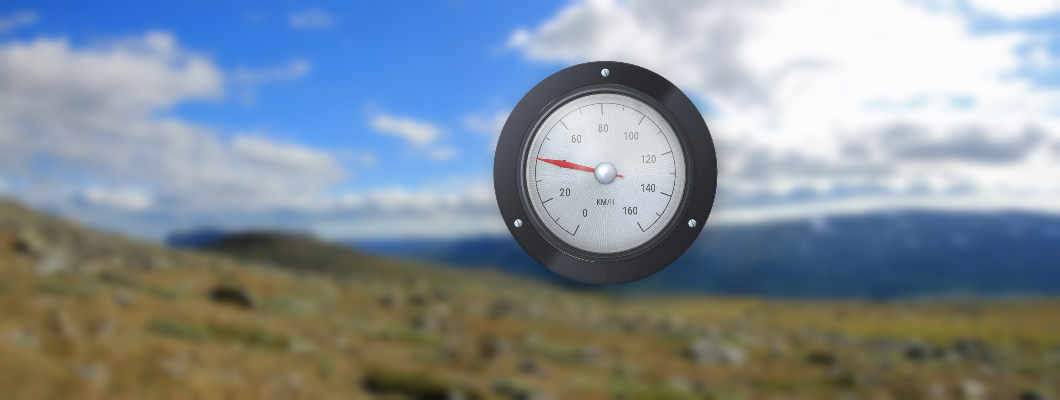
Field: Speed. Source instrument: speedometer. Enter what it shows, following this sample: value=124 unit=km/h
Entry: value=40 unit=km/h
